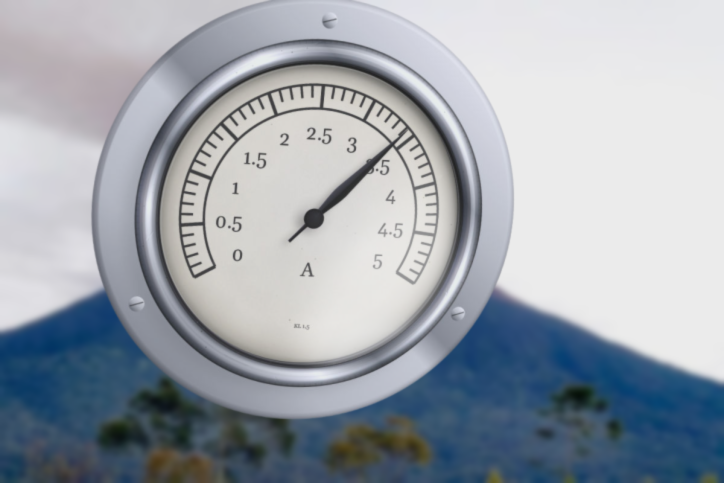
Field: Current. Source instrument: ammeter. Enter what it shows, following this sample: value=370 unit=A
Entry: value=3.4 unit=A
